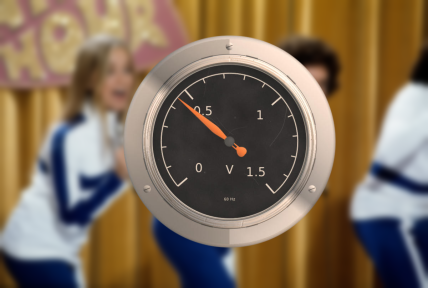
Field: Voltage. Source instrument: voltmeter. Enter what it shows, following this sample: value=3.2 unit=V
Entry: value=0.45 unit=V
